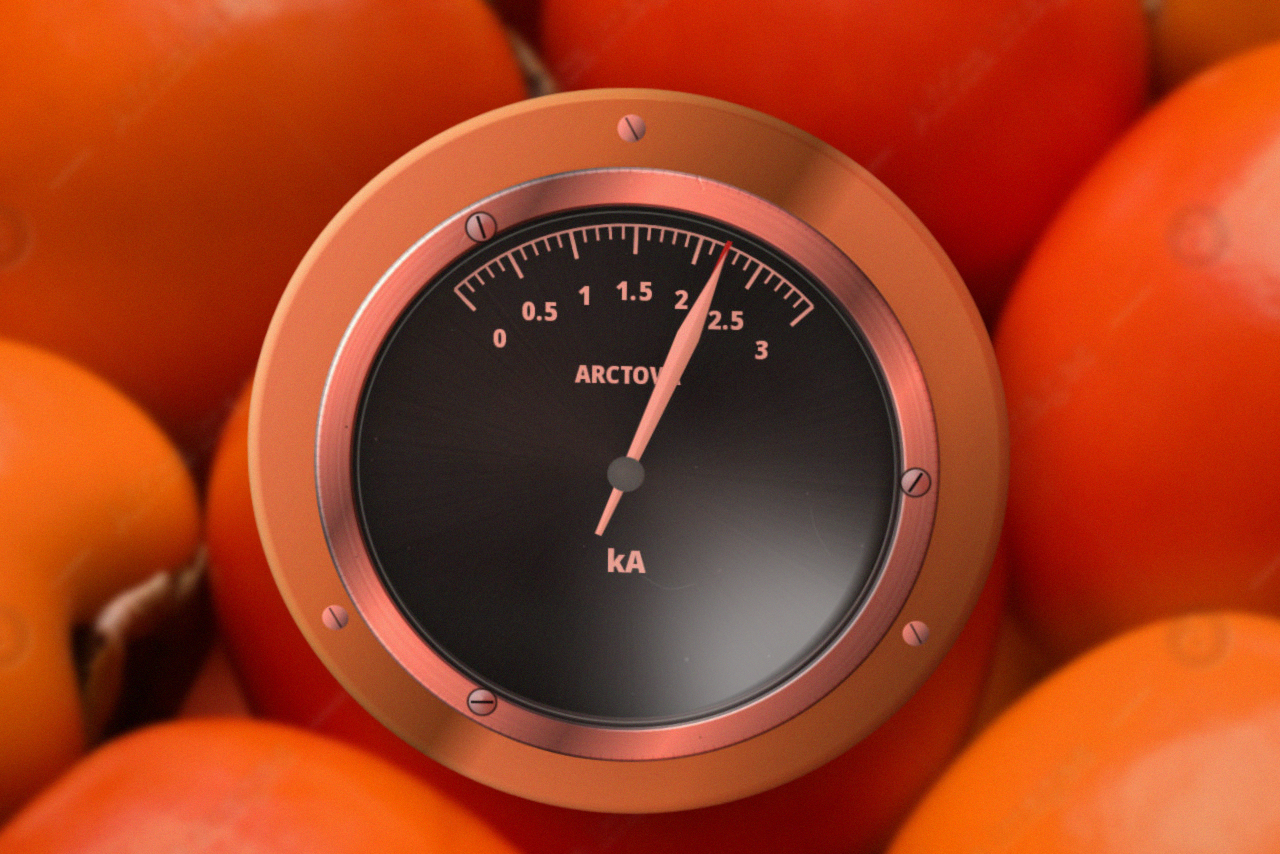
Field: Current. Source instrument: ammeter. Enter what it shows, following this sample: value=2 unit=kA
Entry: value=2.2 unit=kA
